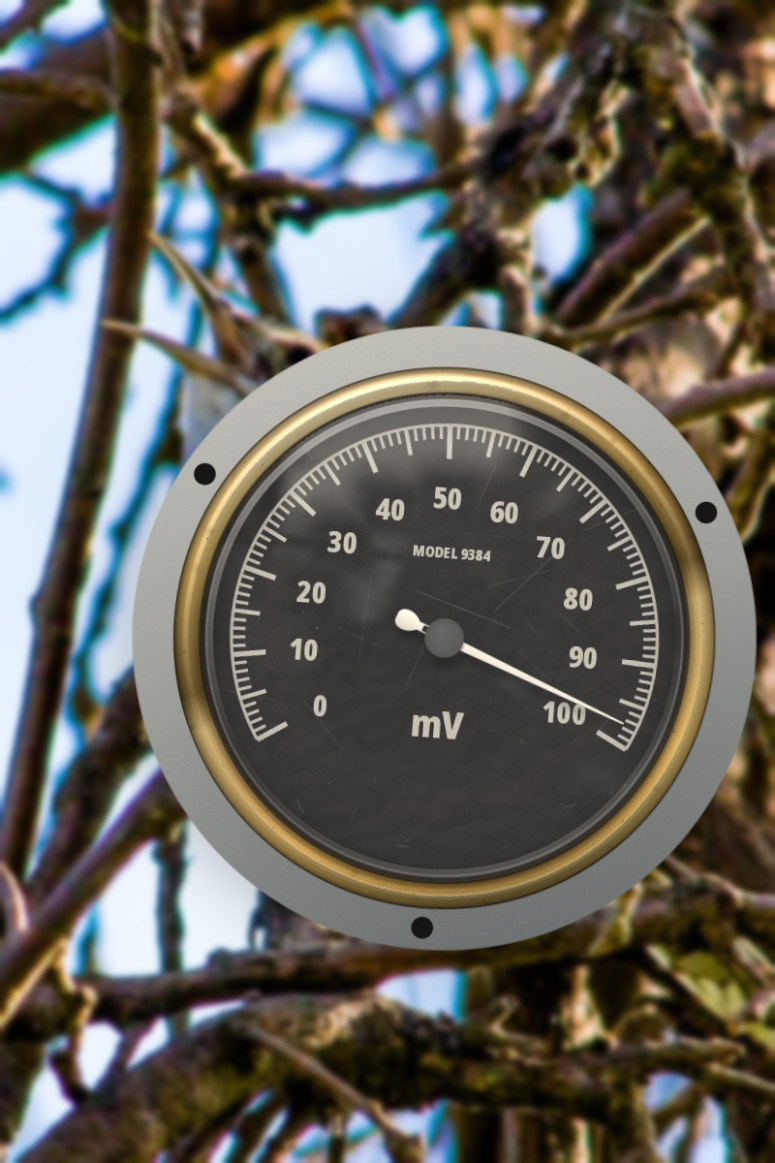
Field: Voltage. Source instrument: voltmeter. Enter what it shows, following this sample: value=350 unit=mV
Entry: value=97.5 unit=mV
